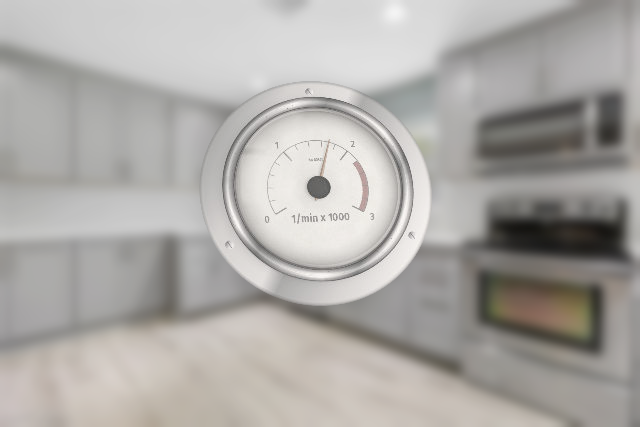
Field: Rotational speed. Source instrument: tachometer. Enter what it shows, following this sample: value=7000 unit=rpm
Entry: value=1700 unit=rpm
